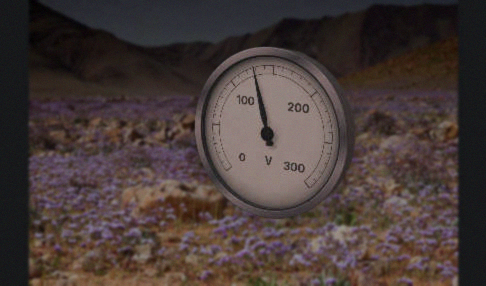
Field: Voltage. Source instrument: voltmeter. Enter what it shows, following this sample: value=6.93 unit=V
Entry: value=130 unit=V
